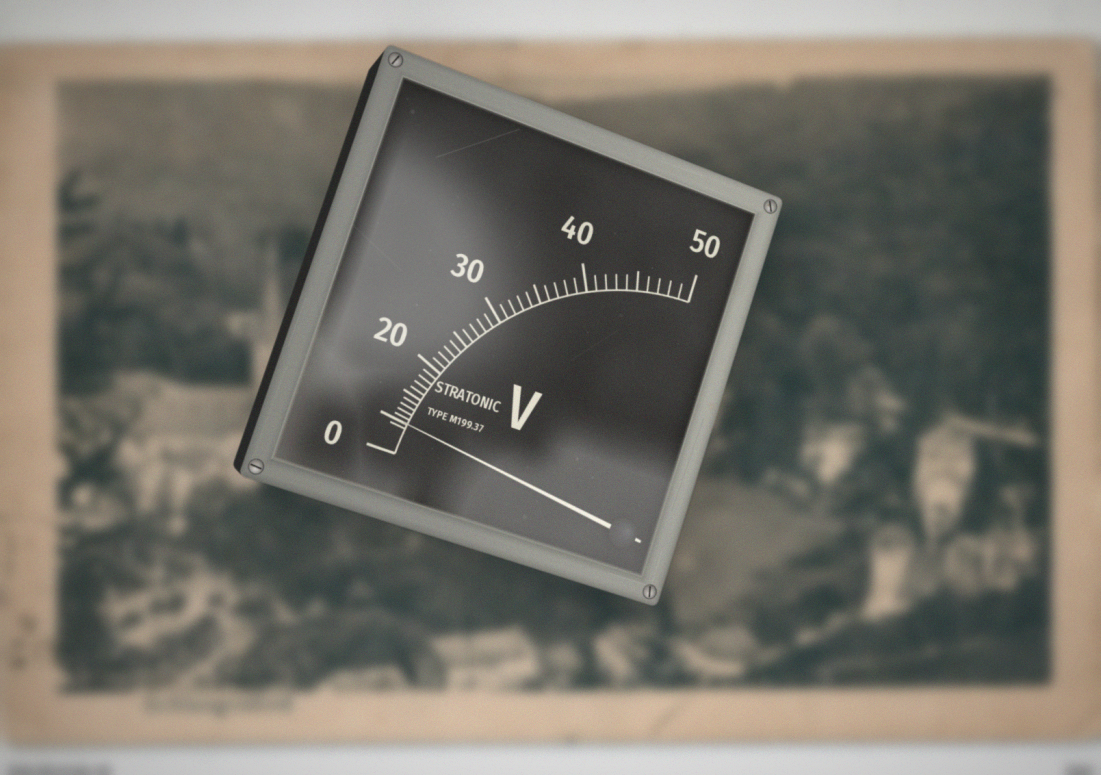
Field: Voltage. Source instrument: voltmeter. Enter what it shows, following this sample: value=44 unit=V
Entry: value=10 unit=V
